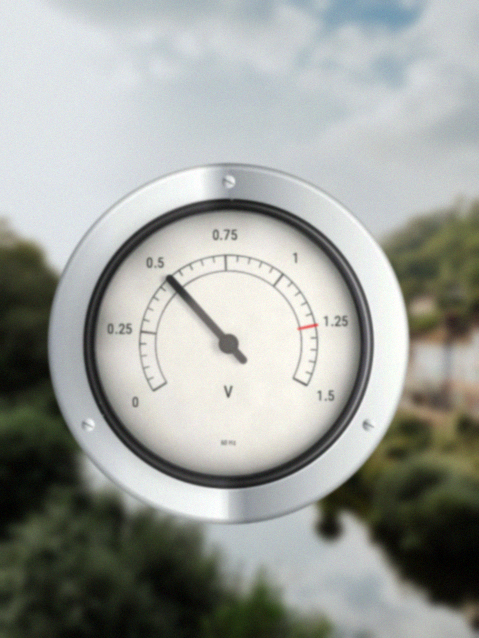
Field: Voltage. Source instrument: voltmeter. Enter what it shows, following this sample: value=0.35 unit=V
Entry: value=0.5 unit=V
